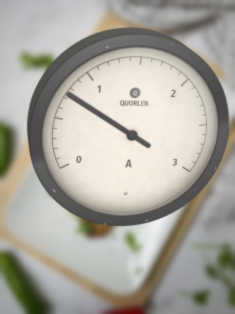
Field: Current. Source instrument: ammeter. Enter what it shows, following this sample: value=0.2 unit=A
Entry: value=0.75 unit=A
